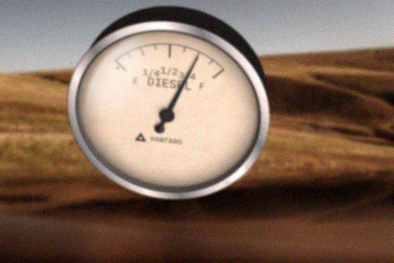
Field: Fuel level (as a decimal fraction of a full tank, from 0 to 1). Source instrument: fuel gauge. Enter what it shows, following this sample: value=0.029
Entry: value=0.75
